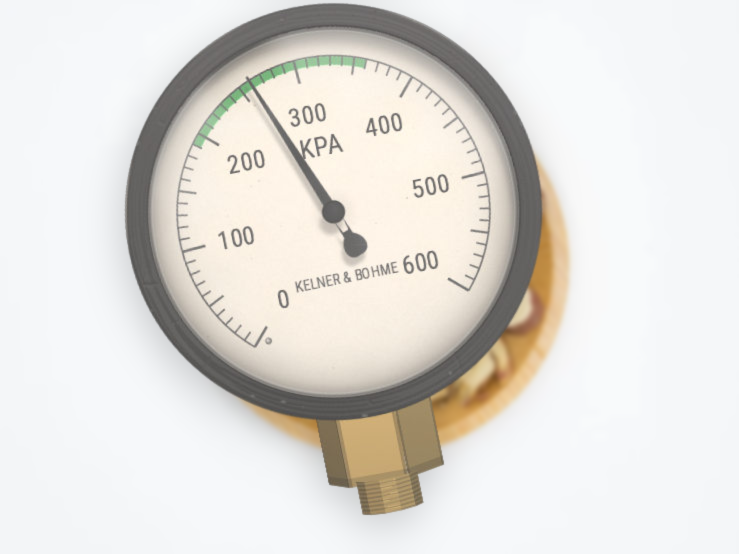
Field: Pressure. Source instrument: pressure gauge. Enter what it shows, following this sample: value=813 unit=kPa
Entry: value=260 unit=kPa
